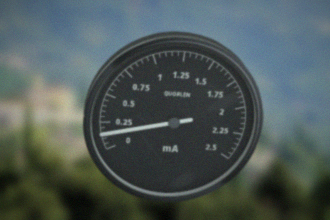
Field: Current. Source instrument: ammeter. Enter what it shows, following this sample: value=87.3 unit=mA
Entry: value=0.15 unit=mA
